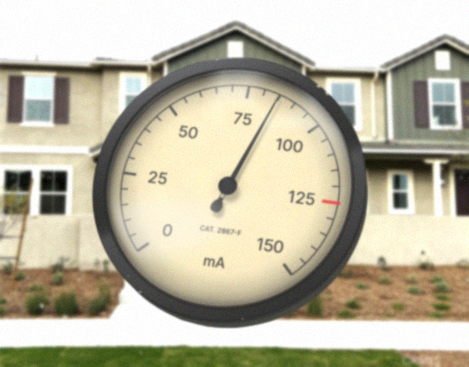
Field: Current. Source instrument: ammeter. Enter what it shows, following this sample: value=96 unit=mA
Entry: value=85 unit=mA
